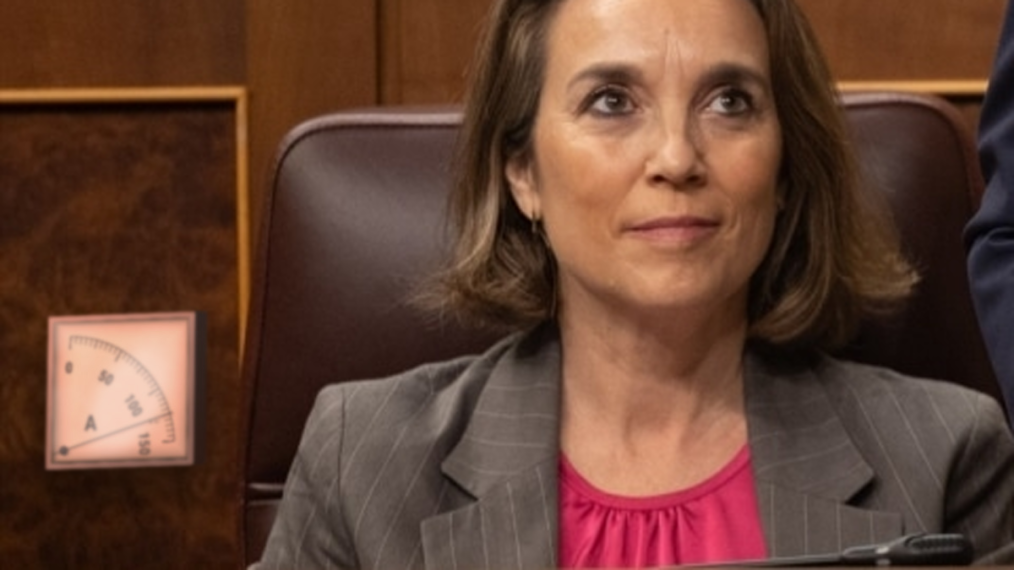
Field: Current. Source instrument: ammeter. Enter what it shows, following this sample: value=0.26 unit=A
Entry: value=125 unit=A
